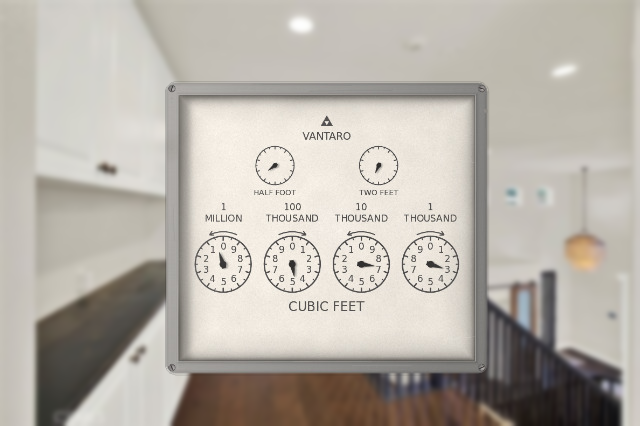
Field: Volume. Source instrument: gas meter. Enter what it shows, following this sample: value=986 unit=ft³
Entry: value=47300 unit=ft³
